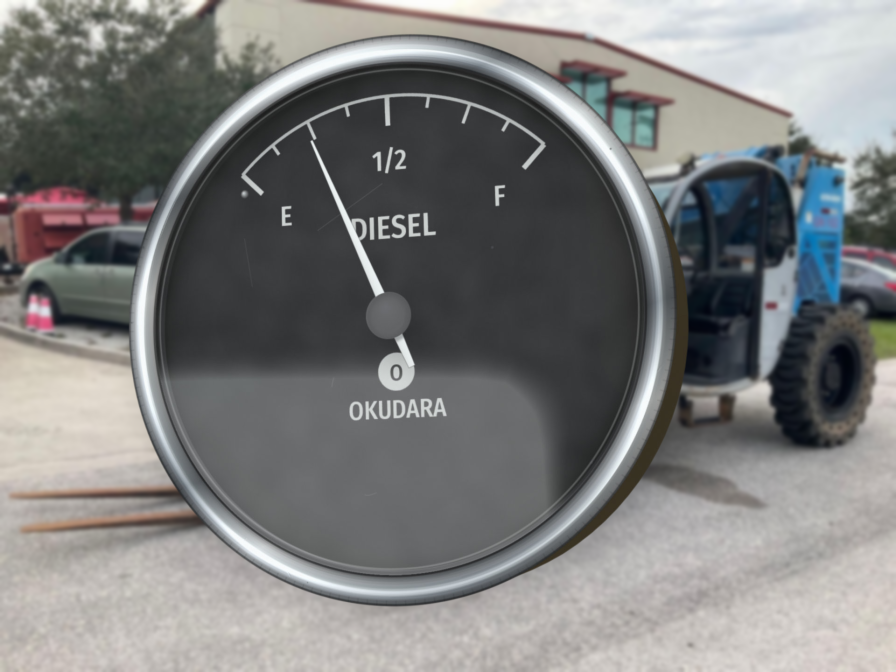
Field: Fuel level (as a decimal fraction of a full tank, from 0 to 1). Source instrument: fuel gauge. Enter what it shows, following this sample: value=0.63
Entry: value=0.25
